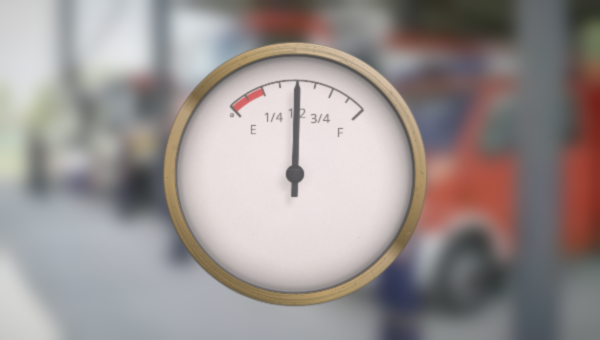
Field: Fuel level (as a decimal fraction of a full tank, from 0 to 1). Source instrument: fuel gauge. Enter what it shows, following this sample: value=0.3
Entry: value=0.5
